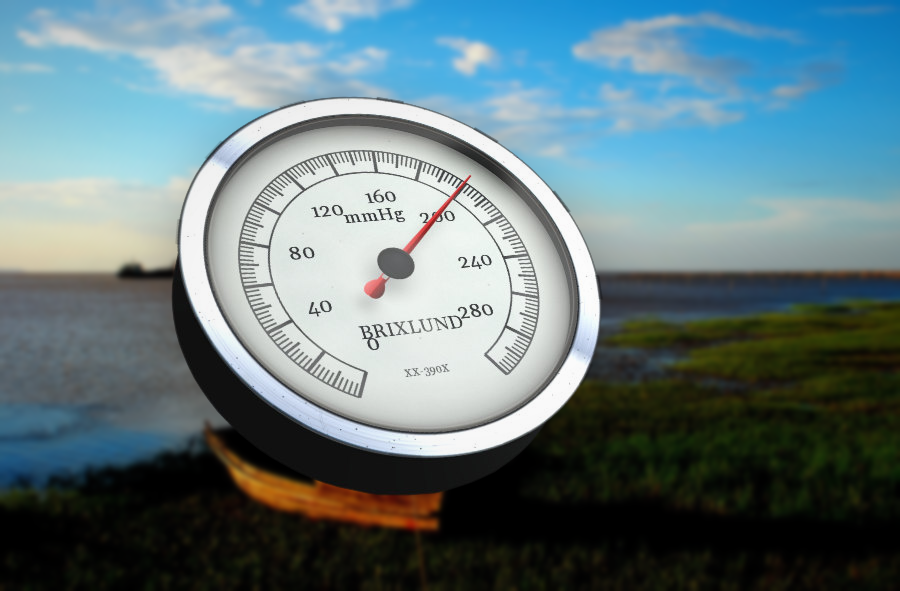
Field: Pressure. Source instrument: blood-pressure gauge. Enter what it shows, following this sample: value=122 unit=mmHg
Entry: value=200 unit=mmHg
